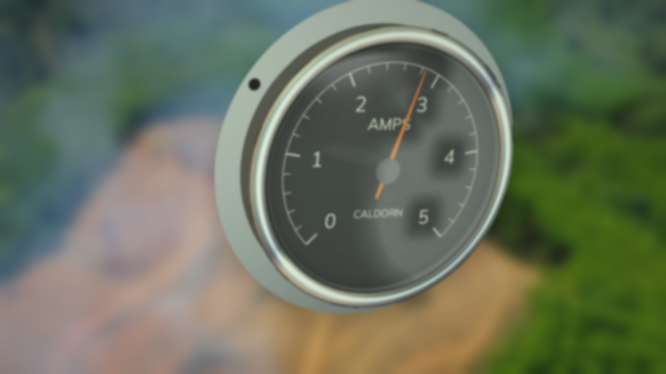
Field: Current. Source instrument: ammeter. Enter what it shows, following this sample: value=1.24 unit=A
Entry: value=2.8 unit=A
